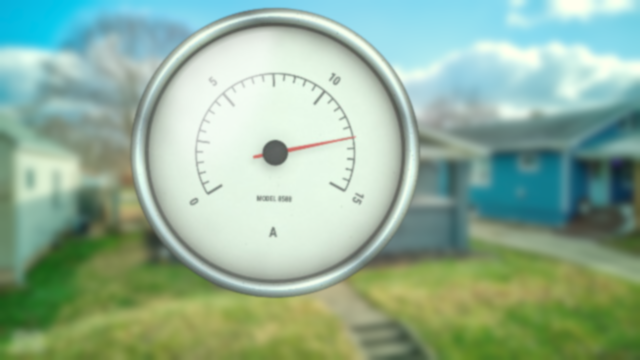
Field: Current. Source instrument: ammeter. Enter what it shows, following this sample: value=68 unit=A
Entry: value=12.5 unit=A
